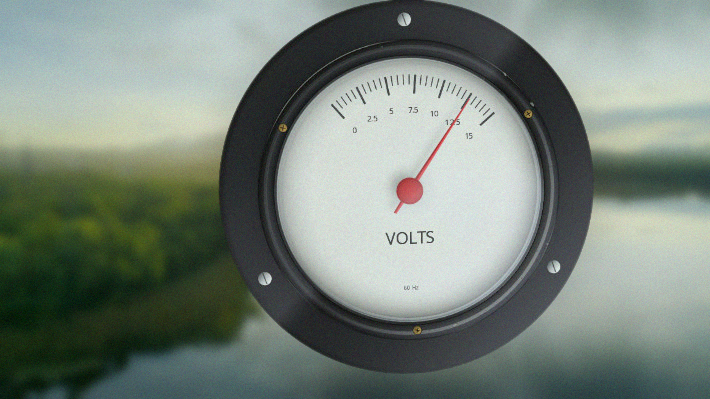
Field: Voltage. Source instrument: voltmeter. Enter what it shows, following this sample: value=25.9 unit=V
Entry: value=12.5 unit=V
